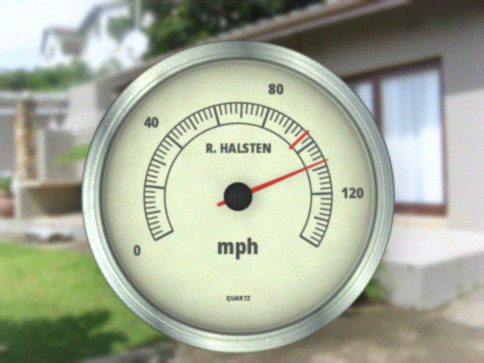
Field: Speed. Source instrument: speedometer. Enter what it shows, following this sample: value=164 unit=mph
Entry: value=108 unit=mph
